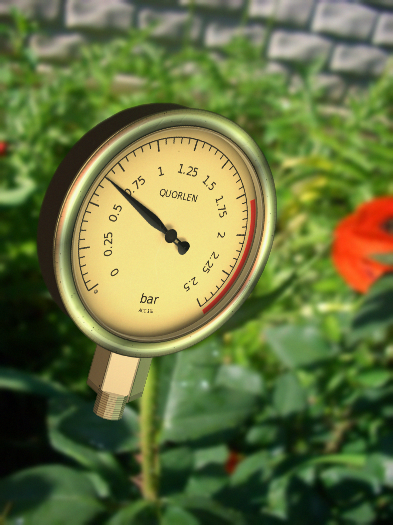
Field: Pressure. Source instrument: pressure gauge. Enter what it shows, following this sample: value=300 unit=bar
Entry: value=0.65 unit=bar
